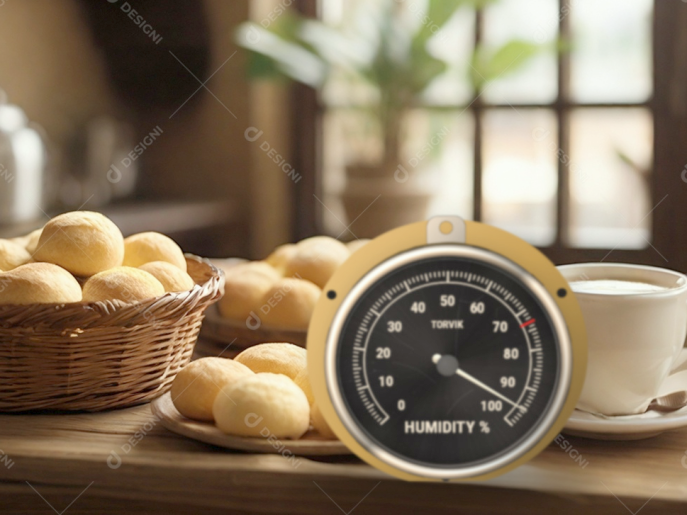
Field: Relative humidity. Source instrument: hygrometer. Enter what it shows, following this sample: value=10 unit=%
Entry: value=95 unit=%
